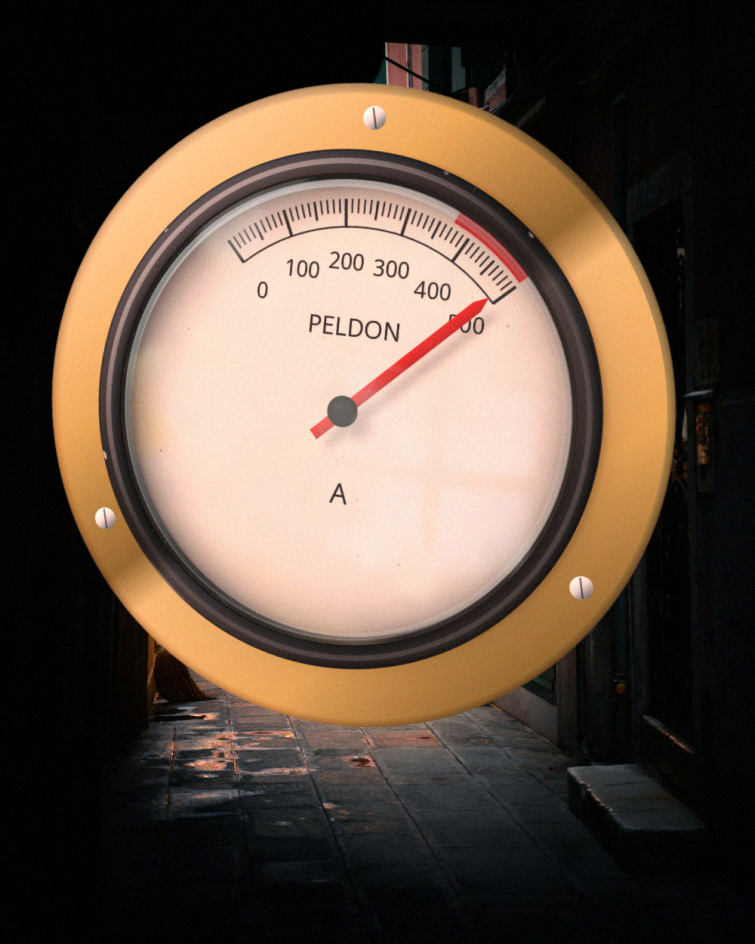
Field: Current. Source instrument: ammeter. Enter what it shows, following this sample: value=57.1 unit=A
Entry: value=490 unit=A
